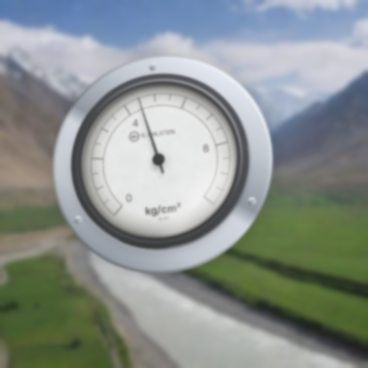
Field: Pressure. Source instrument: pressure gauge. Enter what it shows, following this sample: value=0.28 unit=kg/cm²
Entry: value=4.5 unit=kg/cm²
